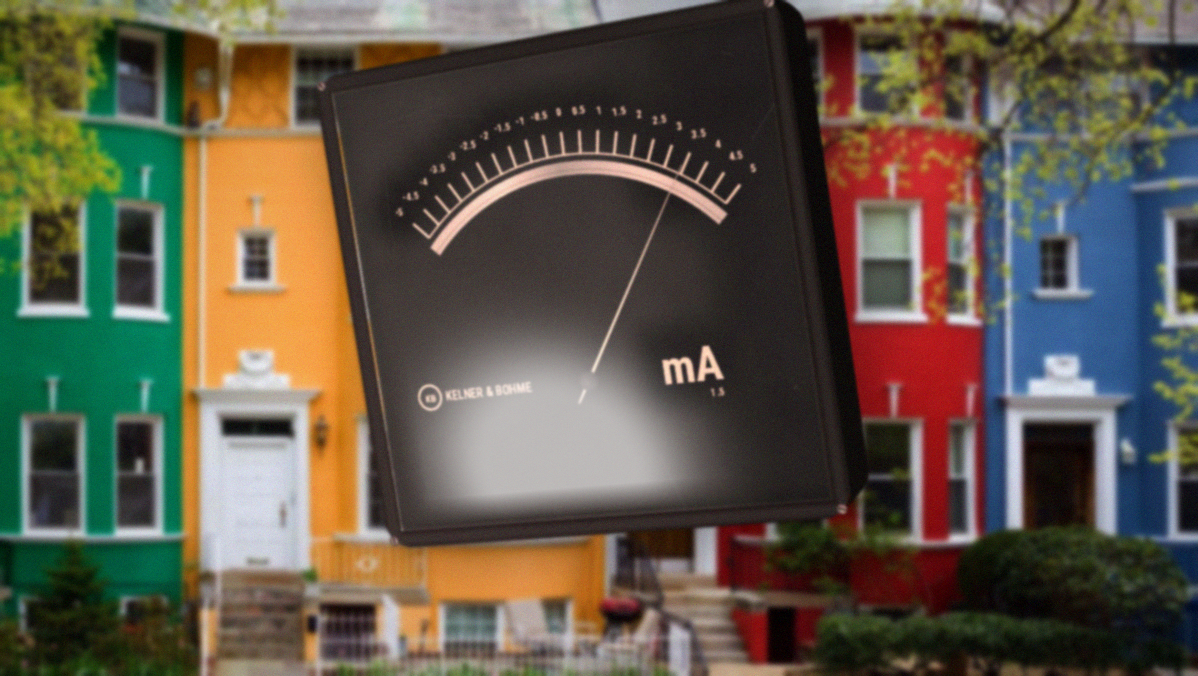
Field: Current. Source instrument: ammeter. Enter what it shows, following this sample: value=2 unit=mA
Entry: value=3.5 unit=mA
